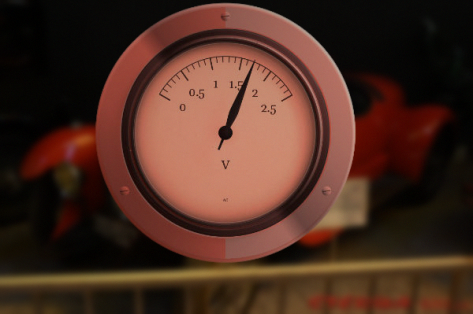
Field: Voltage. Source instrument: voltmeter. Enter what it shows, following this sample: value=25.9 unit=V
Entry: value=1.7 unit=V
